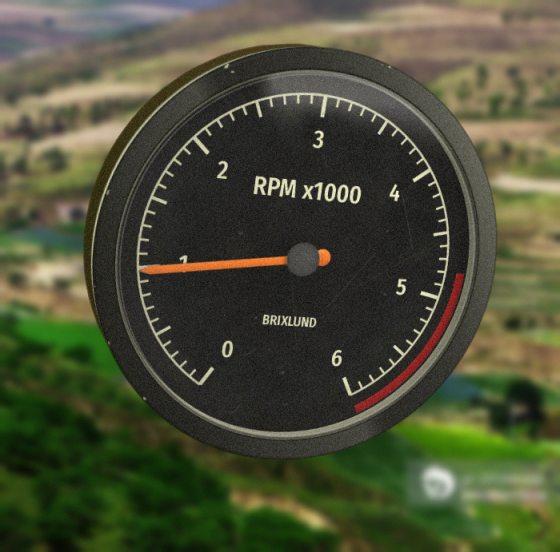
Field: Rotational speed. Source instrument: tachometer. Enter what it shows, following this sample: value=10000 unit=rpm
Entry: value=1000 unit=rpm
